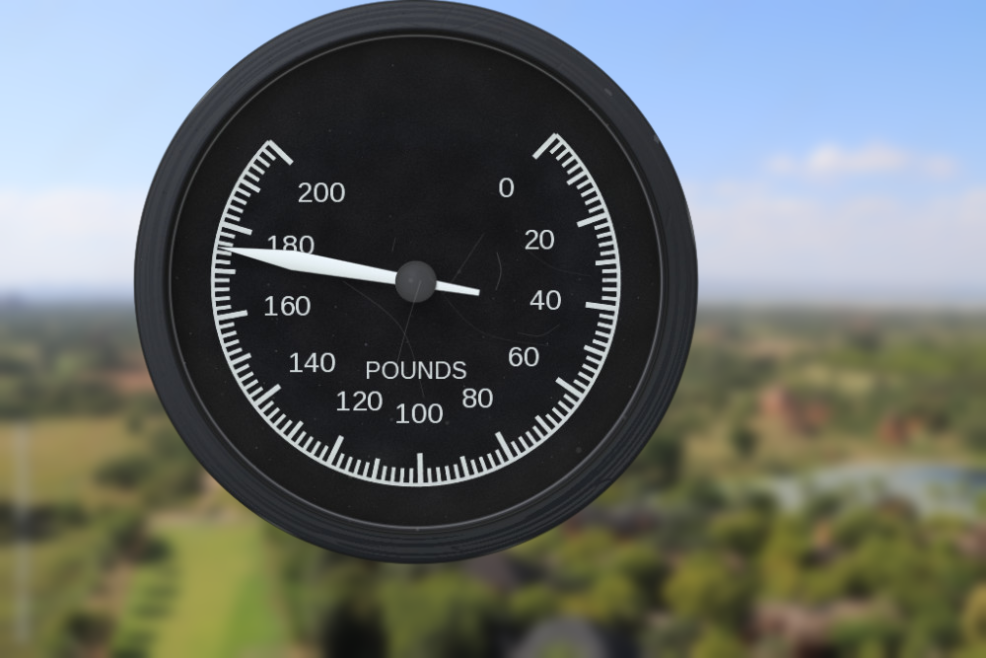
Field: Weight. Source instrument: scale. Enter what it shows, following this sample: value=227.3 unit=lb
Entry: value=175 unit=lb
